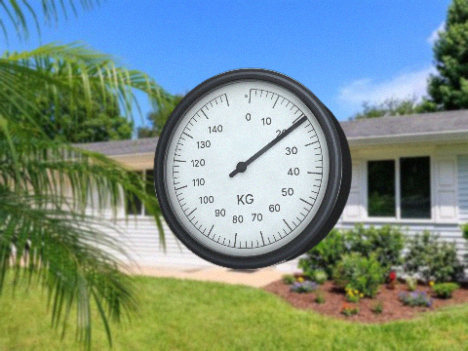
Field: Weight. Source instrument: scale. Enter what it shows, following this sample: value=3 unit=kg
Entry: value=22 unit=kg
